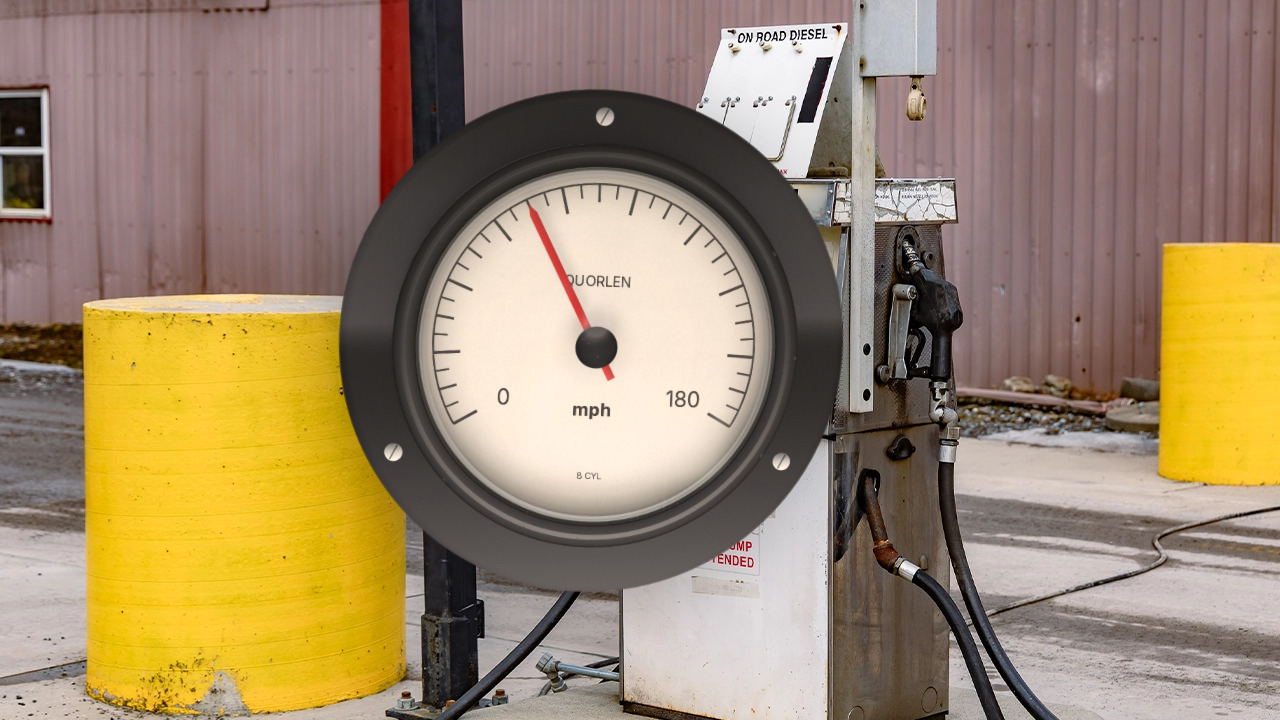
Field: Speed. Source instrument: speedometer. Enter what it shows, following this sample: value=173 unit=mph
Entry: value=70 unit=mph
